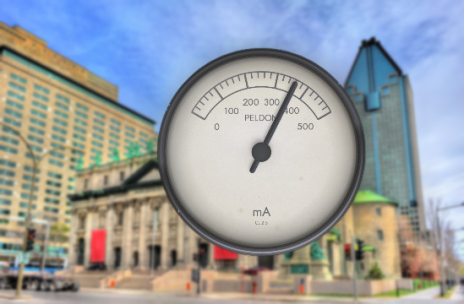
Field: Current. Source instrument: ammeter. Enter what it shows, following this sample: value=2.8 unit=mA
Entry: value=360 unit=mA
